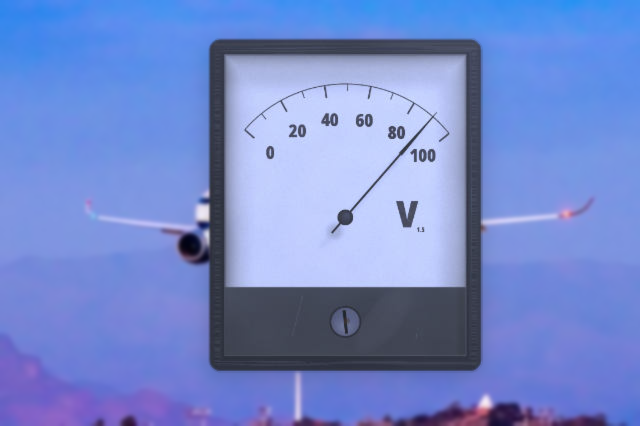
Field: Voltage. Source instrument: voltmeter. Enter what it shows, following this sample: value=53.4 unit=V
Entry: value=90 unit=V
